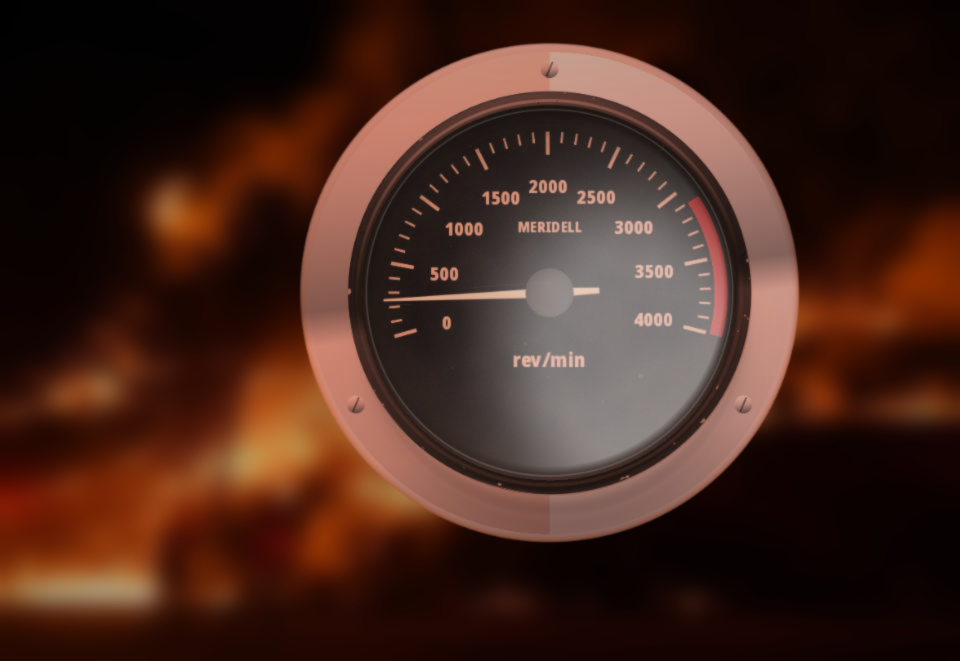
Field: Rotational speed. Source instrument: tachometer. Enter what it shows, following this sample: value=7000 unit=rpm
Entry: value=250 unit=rpm
